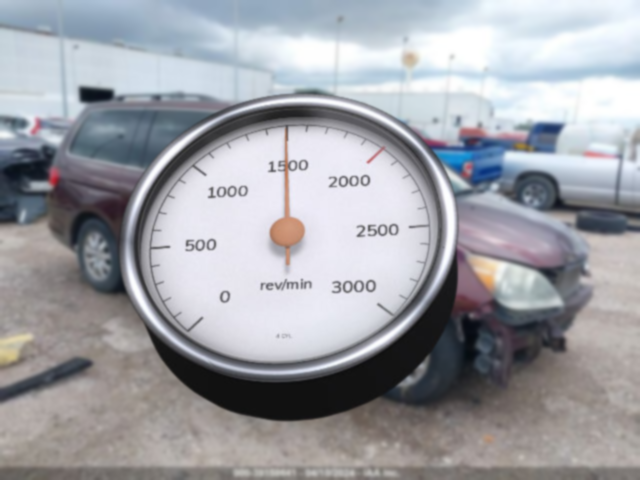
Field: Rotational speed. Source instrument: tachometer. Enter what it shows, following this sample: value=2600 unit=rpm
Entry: value=1500 unit=rpm
